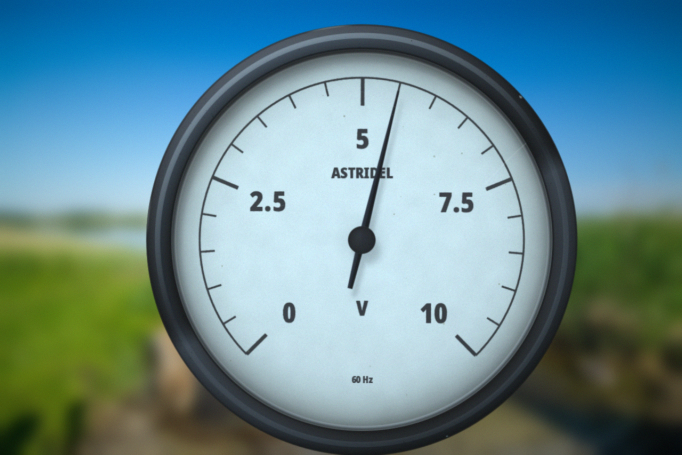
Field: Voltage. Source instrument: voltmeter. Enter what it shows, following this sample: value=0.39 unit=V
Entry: value=5.5 unit=V
